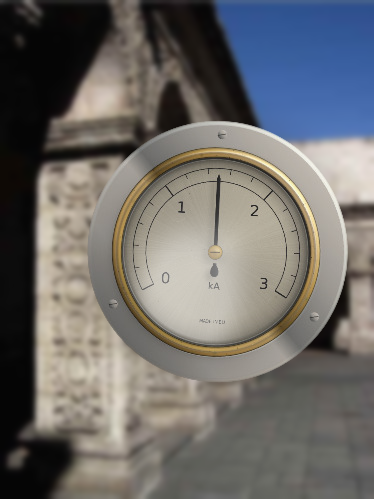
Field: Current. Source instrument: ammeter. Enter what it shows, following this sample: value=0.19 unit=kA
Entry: value=1.5 unit=kA
